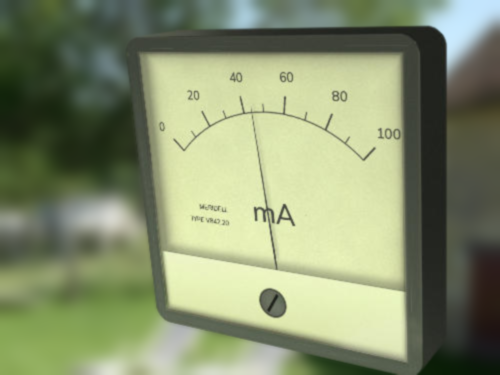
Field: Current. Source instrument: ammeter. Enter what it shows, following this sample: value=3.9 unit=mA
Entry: value=45 unit=mA
